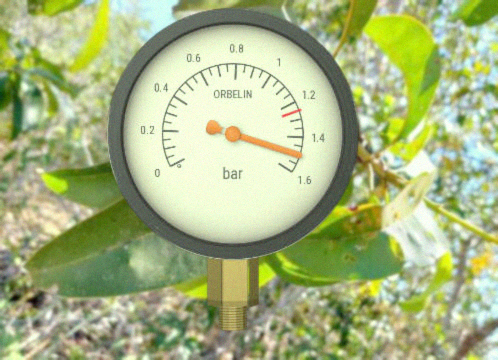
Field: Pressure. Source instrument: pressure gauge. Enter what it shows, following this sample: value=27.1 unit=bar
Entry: value=1.5 unit=bar
